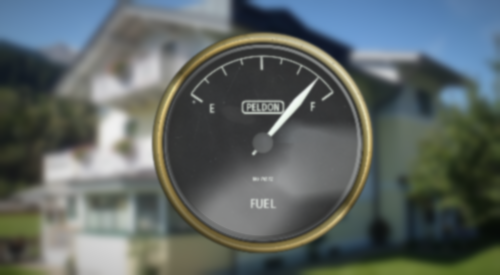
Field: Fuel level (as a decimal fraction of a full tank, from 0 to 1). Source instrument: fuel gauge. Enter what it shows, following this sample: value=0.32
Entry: value=0.875
